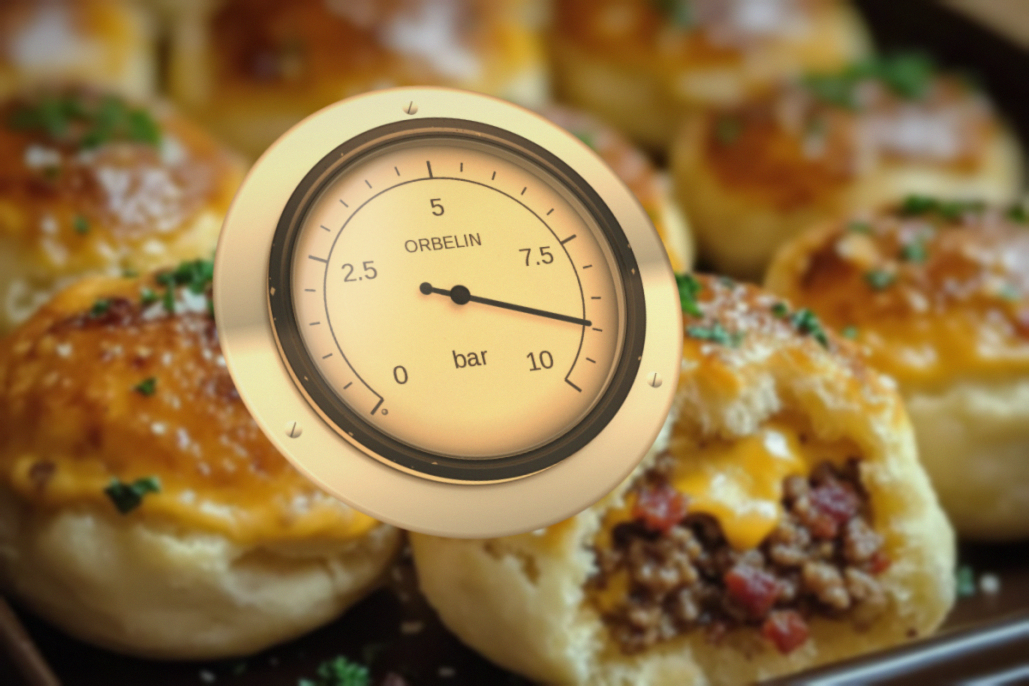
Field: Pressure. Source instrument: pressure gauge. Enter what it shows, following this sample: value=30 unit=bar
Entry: value=9 unit=bar
